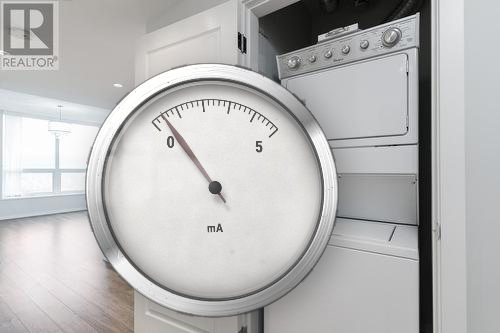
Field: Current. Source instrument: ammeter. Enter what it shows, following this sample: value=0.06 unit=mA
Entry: value=0.4 unit=mA
